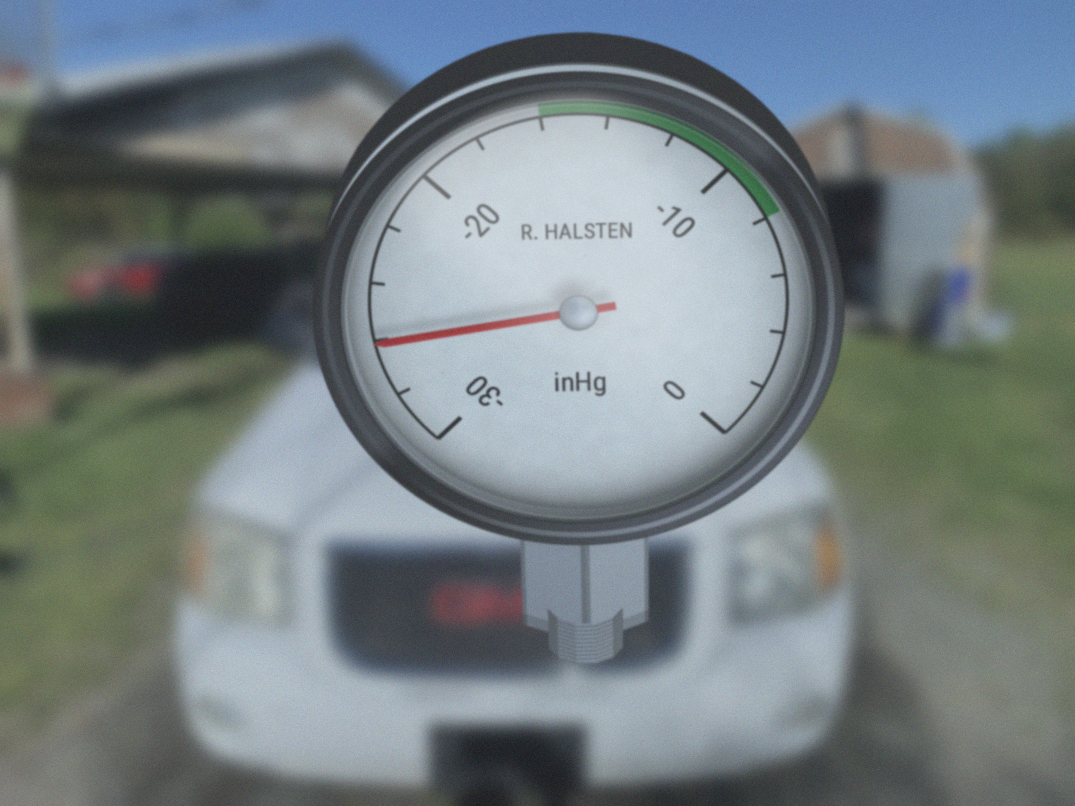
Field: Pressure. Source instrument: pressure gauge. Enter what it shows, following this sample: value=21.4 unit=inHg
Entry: value=-26 unit=inHg
